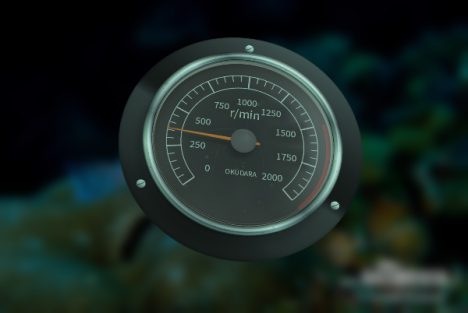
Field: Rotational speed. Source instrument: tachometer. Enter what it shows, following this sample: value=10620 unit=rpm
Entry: value=350 unit=rpm
